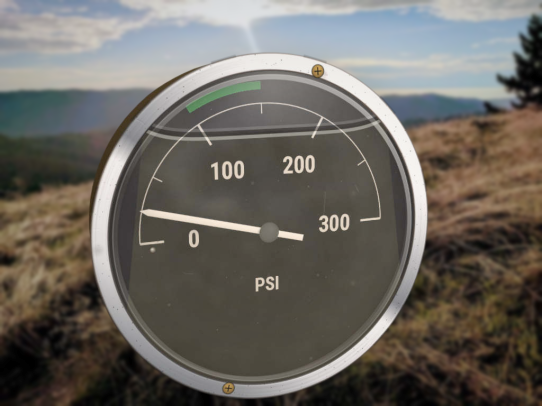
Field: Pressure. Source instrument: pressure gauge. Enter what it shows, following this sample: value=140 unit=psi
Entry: value=25 unit=psi
